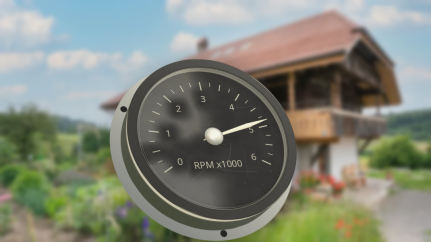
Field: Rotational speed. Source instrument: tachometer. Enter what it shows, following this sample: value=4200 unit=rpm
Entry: value=4875 unit=rpm
